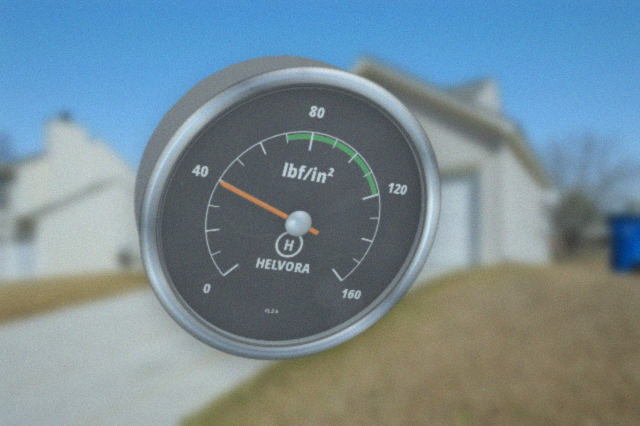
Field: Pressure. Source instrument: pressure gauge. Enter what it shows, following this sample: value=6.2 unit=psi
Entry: value=40 unit=psi
